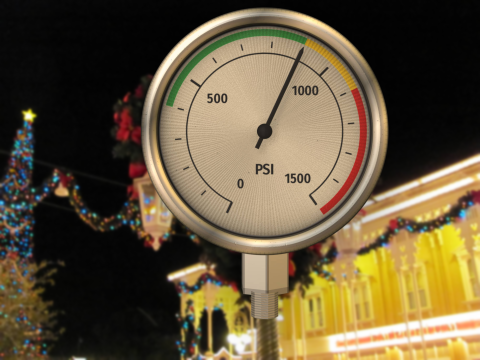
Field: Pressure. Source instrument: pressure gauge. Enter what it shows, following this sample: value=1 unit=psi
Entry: value=900 unit=psi
